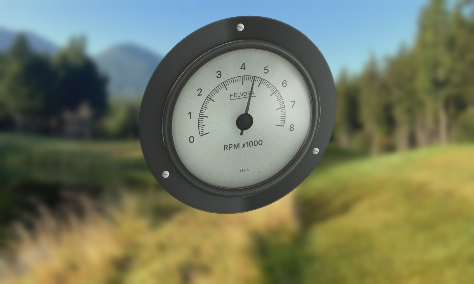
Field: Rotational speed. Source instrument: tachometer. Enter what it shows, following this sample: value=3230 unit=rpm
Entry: value=4500 unit=rpm
